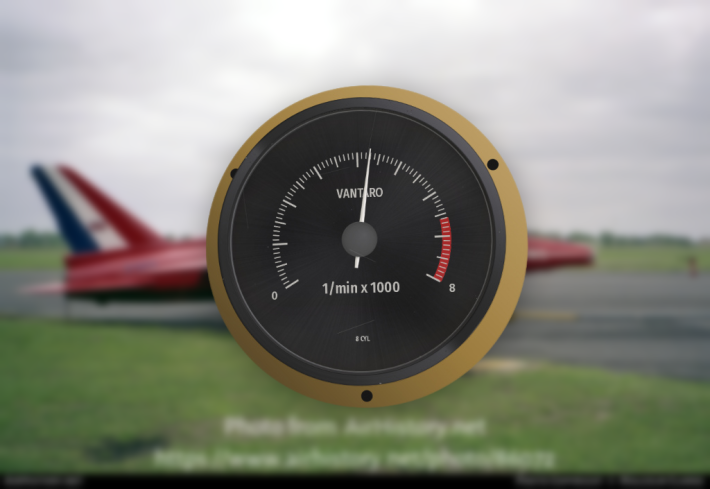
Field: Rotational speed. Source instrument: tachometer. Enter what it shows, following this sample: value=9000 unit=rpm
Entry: value=4300 unit=rpm
